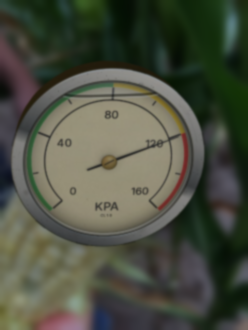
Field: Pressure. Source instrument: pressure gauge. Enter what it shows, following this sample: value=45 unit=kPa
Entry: value=120 unit=kPa
